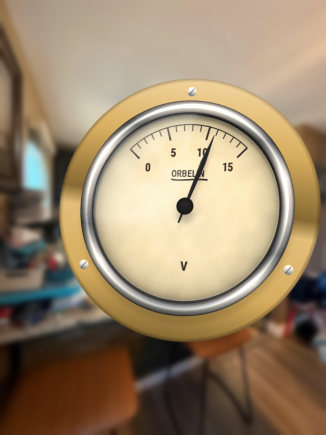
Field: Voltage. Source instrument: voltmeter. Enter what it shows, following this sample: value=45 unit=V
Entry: value=11 unit=V
